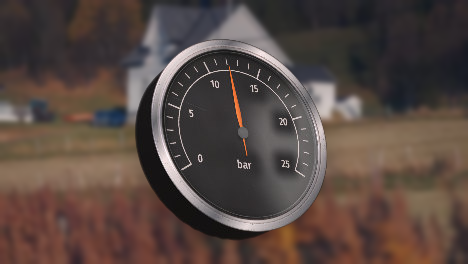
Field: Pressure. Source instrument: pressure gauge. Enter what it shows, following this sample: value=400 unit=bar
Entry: value=12 unit=bar
